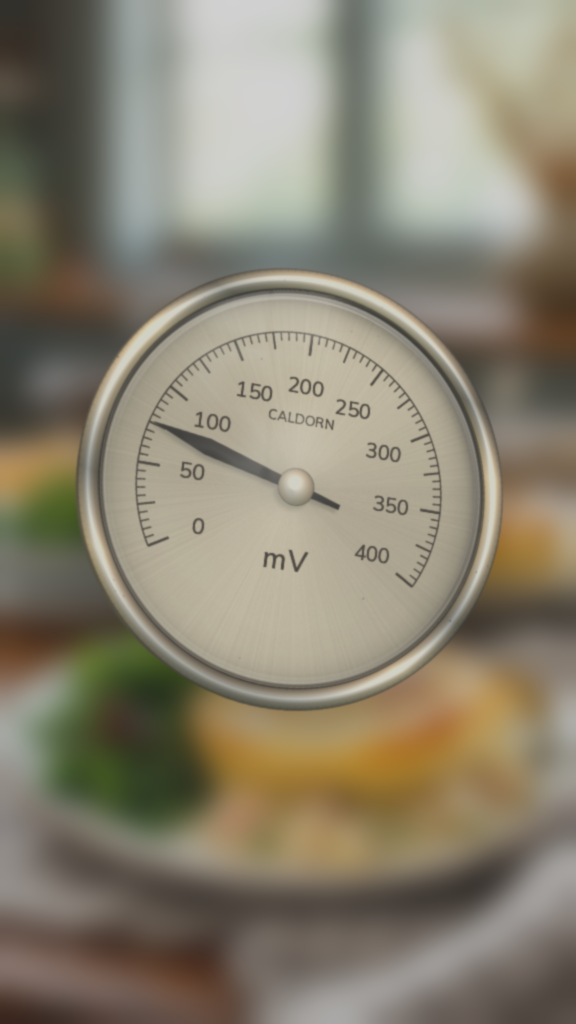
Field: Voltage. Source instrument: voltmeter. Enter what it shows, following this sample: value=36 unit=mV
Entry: value=75 unit=mV
